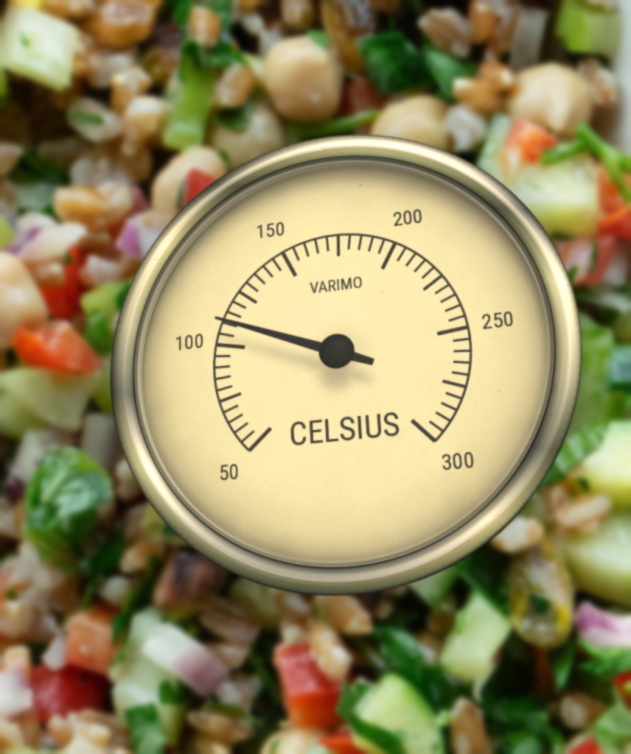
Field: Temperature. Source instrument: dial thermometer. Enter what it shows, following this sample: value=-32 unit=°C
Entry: value=110 unit=°C
